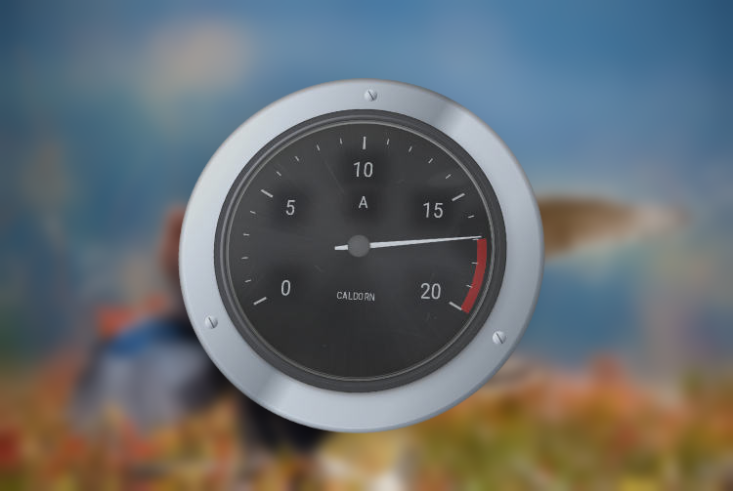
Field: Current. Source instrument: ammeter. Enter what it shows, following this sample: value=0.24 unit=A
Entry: value=17 unit=A
